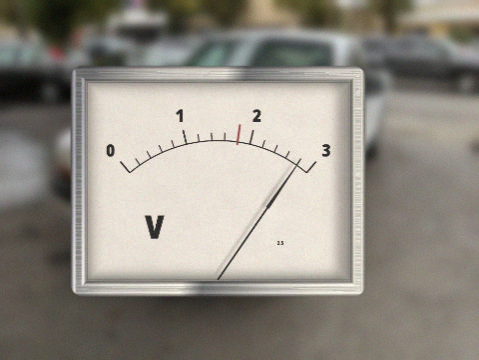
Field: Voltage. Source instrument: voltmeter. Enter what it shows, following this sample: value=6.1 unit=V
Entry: value=2.8 unit=V
